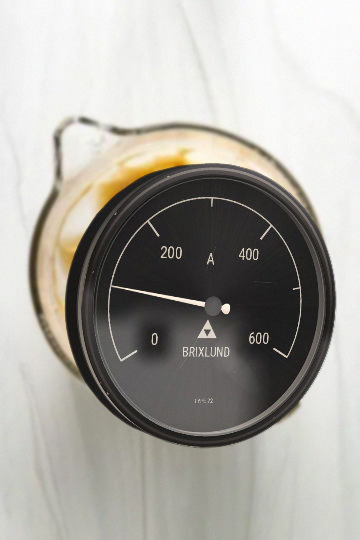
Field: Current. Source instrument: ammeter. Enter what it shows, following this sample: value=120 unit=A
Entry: value=100 unit=A
